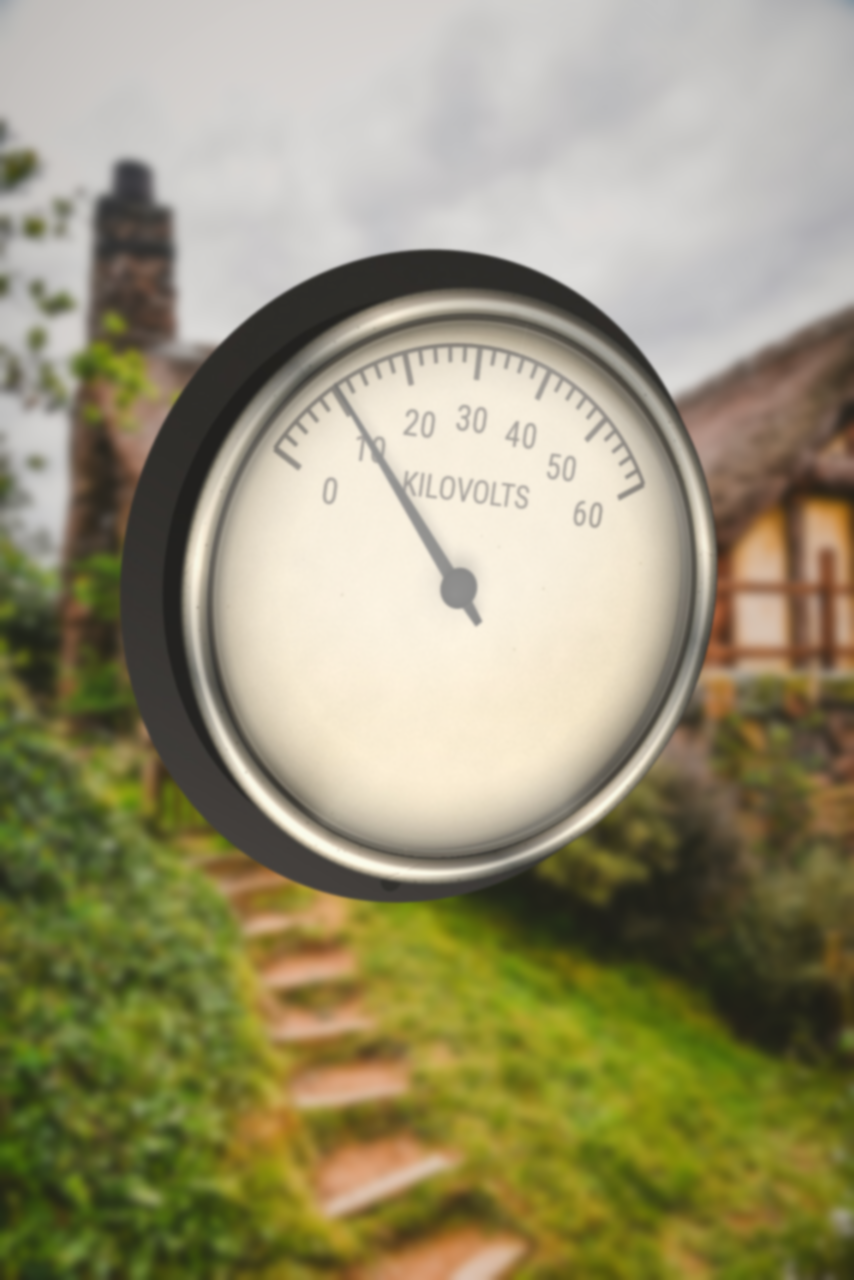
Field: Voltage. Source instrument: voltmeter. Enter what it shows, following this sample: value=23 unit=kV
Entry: value=10 unit=kV
